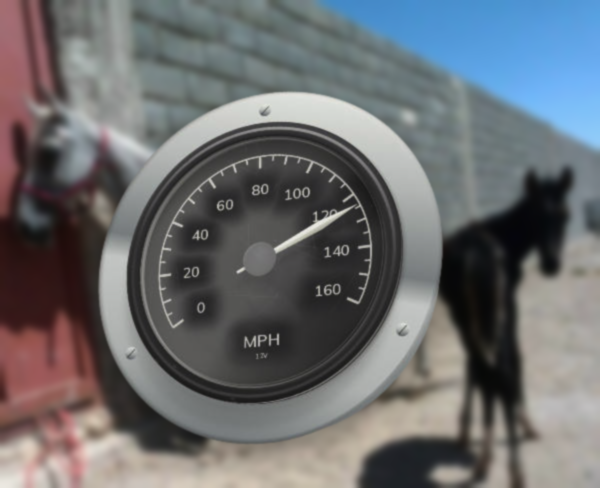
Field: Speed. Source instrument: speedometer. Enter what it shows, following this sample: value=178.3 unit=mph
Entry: value=125 unit=mph
